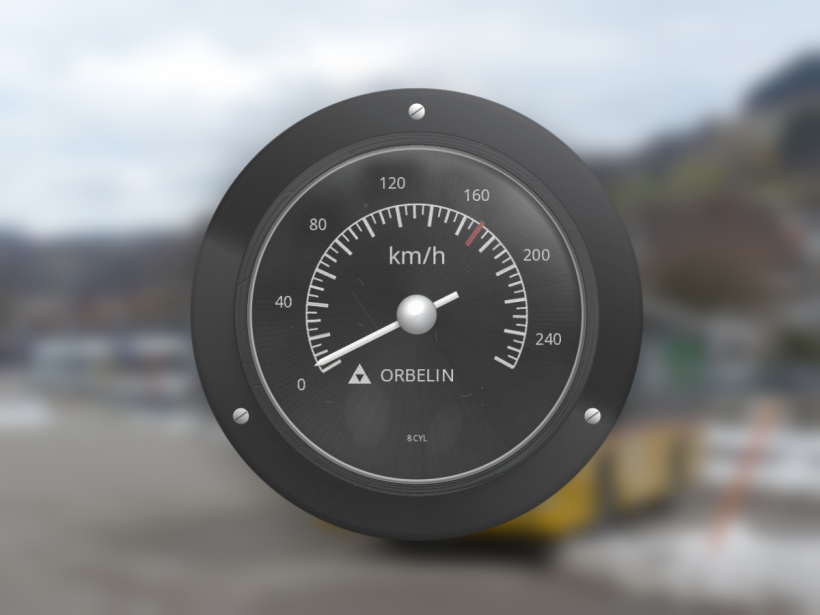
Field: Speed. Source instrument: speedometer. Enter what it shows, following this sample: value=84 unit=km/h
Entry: value=5 unit=km/h
